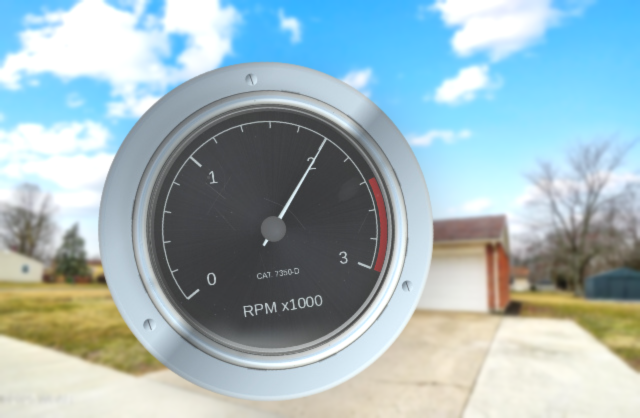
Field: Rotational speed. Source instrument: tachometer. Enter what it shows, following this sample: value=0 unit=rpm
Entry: value=2000 unit=rpm
